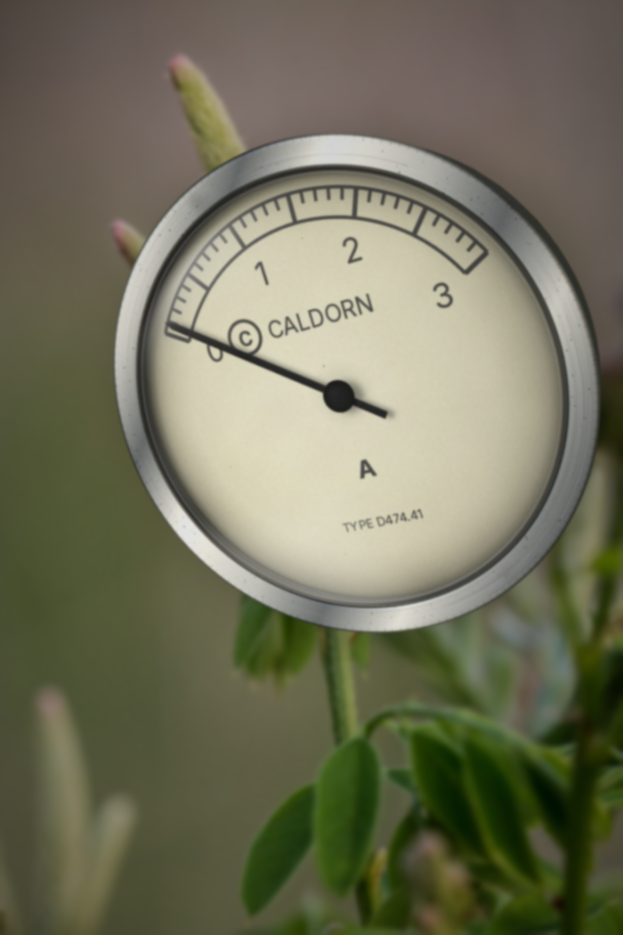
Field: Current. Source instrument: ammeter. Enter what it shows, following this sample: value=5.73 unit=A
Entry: value=0.1 unit=A
